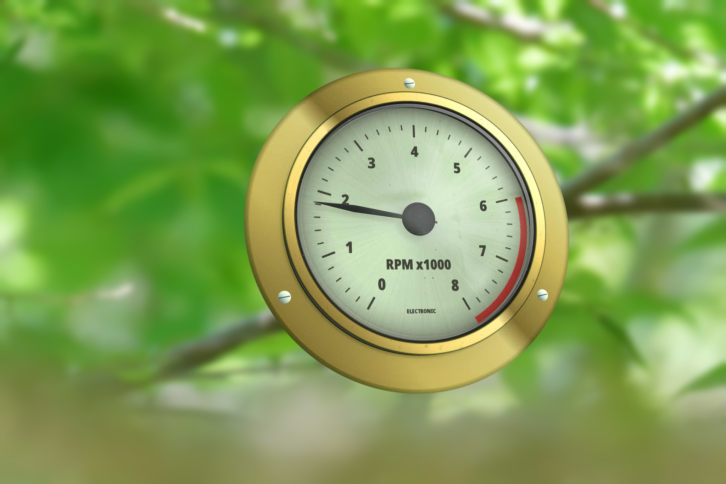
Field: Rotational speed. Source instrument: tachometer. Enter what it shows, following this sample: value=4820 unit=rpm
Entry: value=1800 unit=rpm
